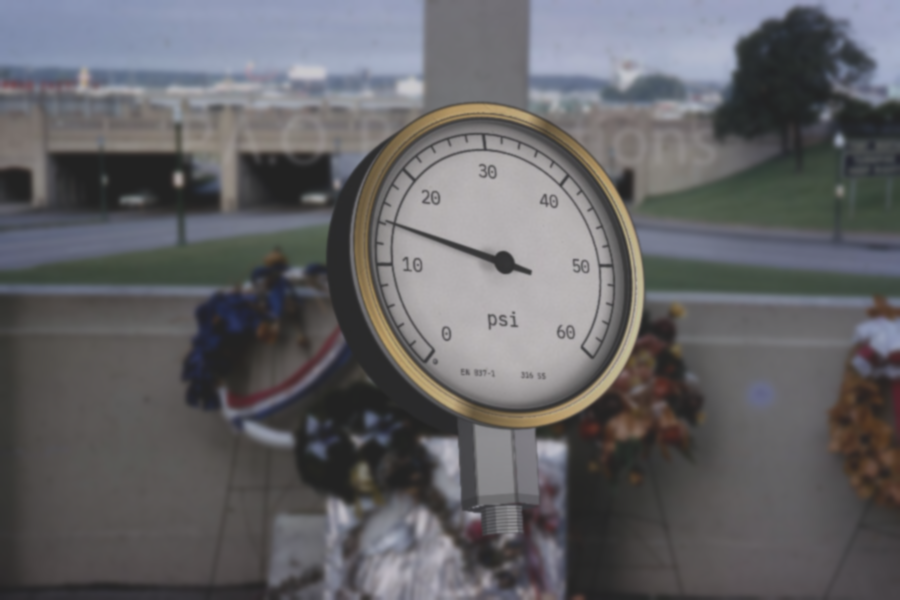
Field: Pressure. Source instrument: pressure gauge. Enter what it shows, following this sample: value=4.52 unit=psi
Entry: value=14 unit=psi
